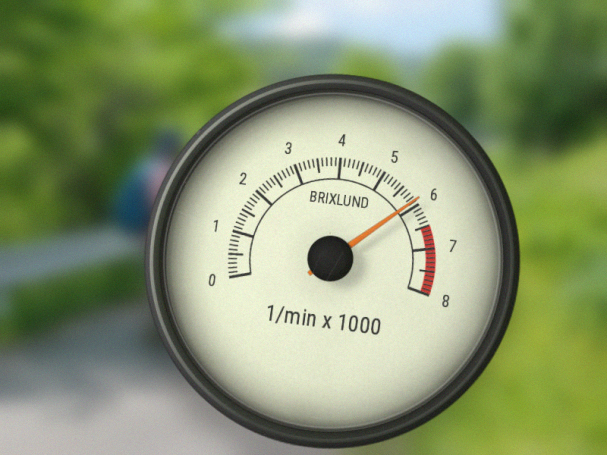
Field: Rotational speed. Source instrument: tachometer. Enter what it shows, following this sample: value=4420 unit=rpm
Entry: value=5900 unit=rpm
